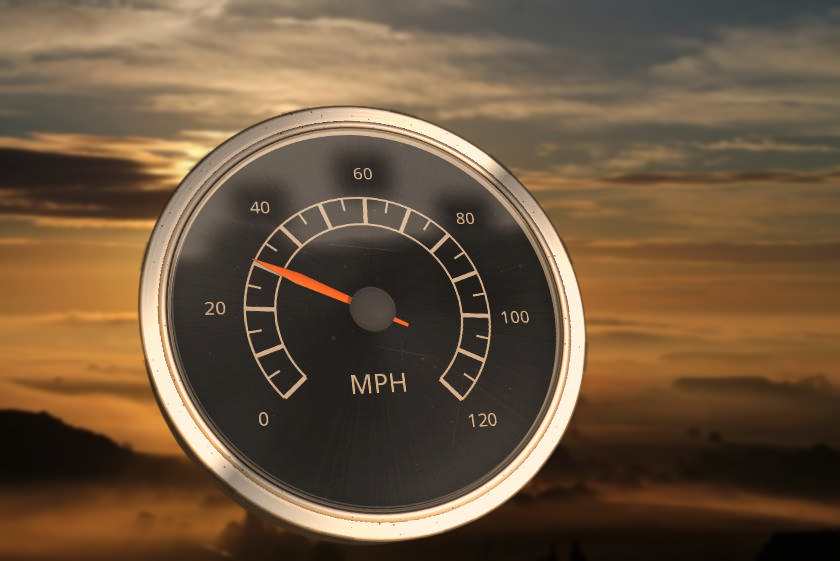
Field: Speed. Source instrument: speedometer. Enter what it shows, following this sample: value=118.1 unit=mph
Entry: value=30 unit=mph
